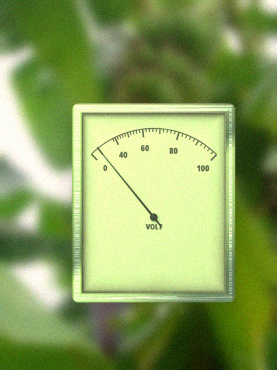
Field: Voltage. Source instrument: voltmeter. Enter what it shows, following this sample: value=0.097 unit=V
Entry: value=20 unit=V
